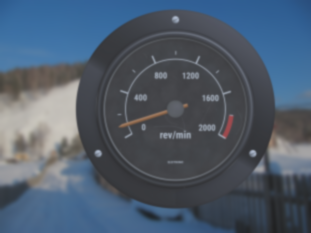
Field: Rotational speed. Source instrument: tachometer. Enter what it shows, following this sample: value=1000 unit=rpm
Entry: value=100 unit=rpm
